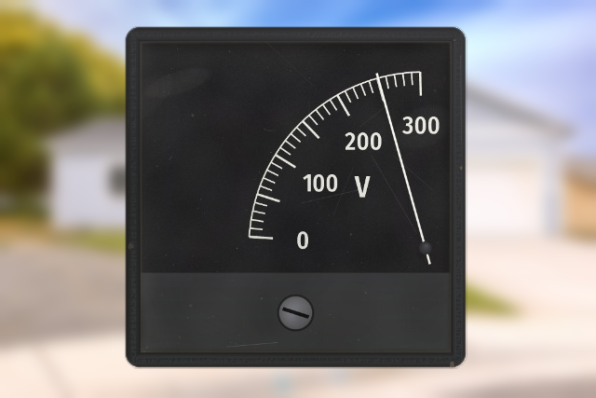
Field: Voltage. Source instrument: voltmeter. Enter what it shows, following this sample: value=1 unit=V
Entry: value=250 unit=V
